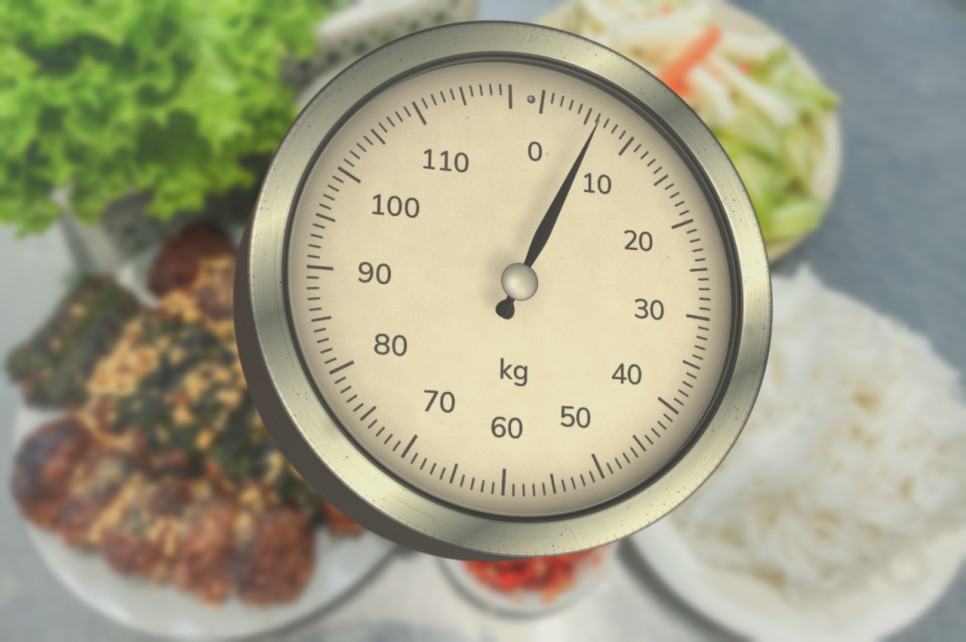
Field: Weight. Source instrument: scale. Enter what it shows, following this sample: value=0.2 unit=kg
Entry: value=6 unit=kg
